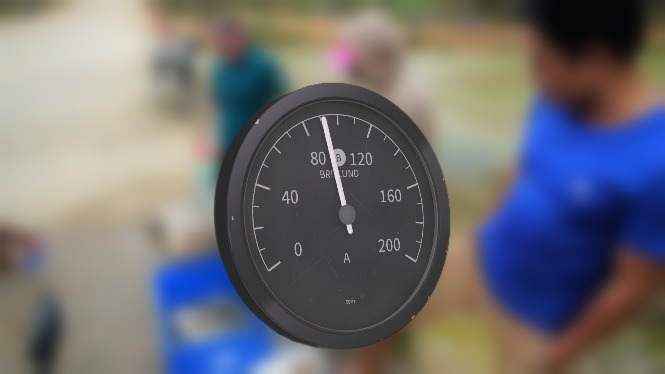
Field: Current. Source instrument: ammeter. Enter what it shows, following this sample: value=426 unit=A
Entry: value=90 unit=A
